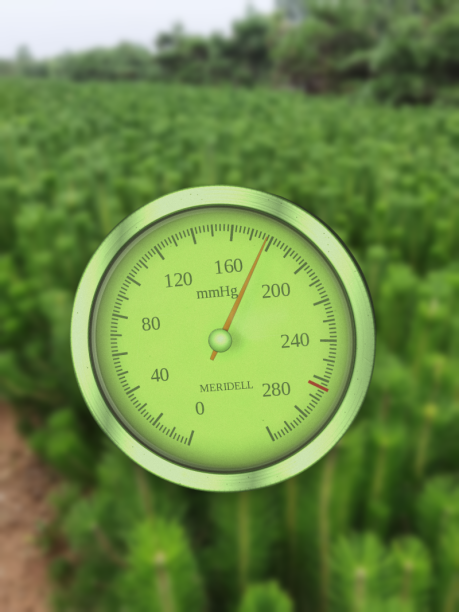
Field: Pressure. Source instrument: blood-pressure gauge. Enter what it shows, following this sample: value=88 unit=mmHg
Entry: value=178 unit=mmHg
